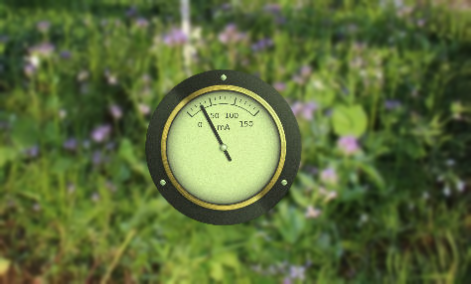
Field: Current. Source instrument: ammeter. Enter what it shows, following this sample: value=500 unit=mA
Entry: value=30 unit=mA
